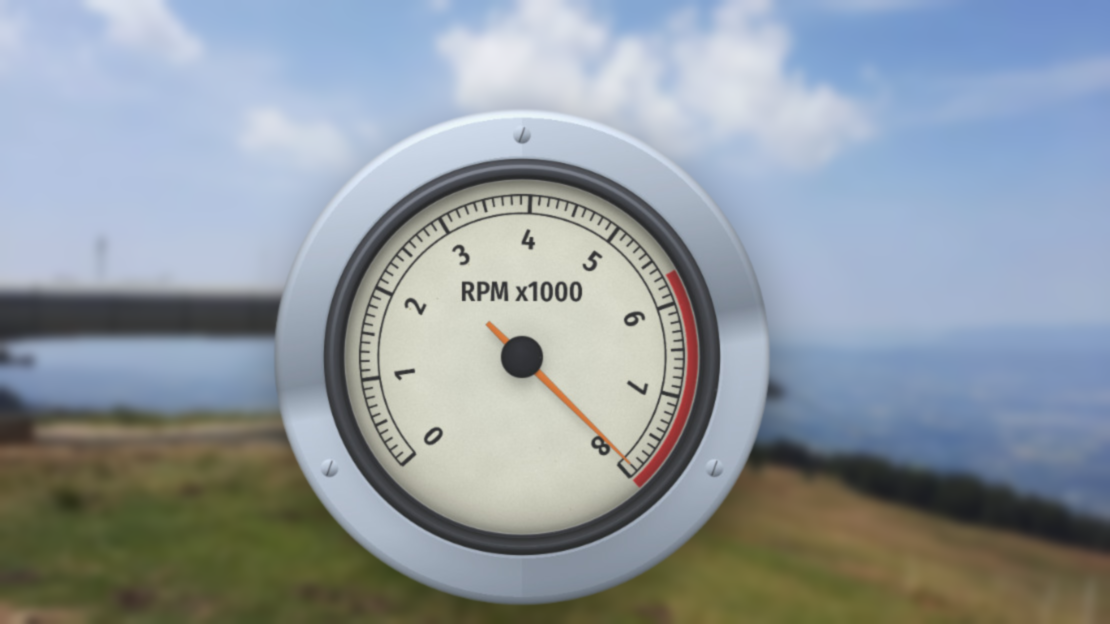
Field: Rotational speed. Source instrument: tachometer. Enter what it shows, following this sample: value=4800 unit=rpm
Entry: value=7900 unit=rpm
